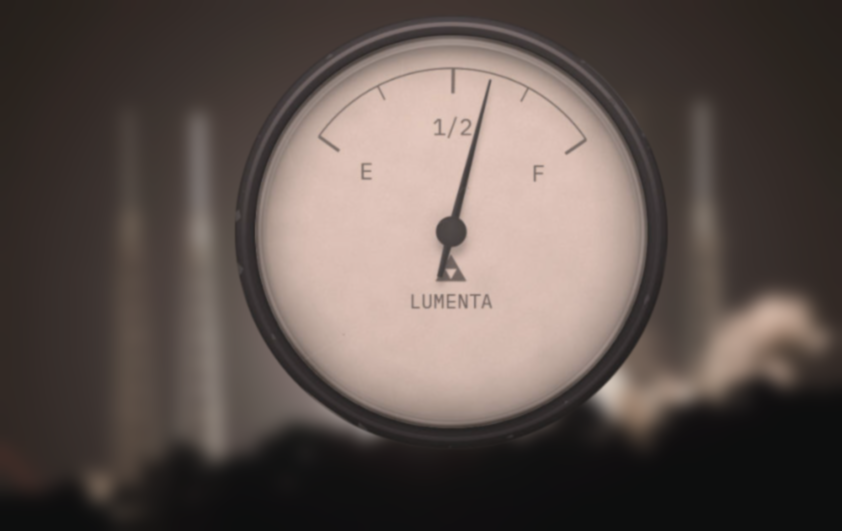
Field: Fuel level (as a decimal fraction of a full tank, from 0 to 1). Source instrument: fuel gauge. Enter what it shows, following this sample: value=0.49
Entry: value=0.625
